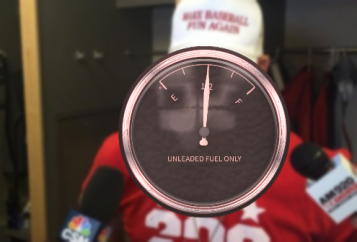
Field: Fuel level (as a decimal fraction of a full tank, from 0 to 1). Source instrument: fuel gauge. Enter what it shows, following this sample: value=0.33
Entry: value=0.5
